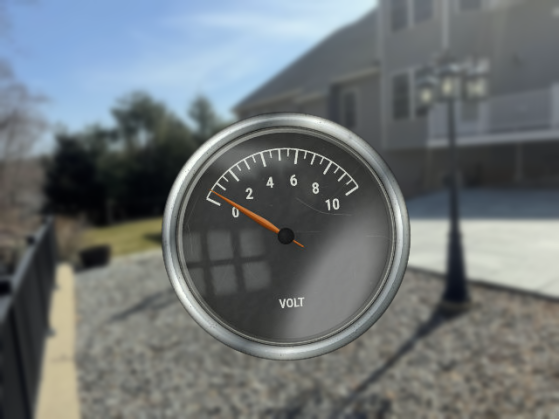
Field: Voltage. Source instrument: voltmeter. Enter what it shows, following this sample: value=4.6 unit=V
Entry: value=0.5 unit=V
